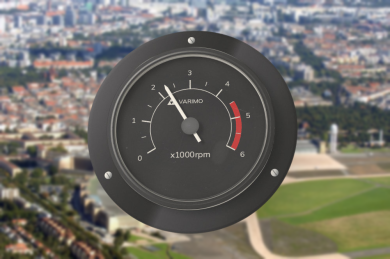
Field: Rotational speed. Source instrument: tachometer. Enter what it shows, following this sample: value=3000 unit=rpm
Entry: value=2250 unit=rpm
